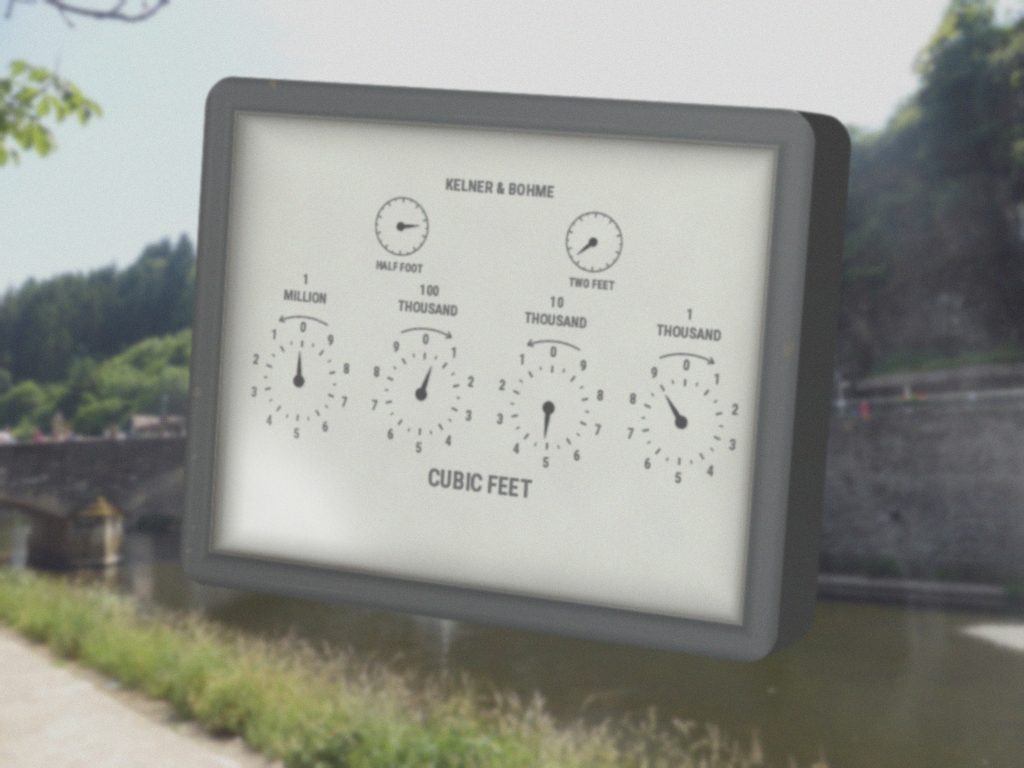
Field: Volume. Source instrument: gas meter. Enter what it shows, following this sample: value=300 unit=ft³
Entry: value=4900 unit=ft³
